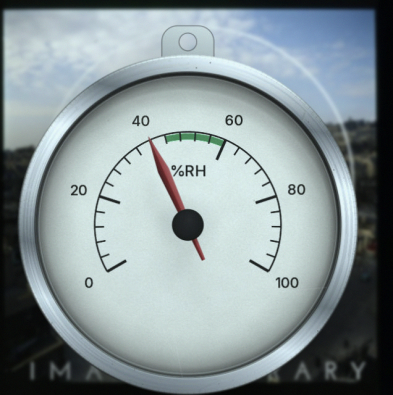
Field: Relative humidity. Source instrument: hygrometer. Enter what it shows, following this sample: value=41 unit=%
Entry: value=40 unit=%
